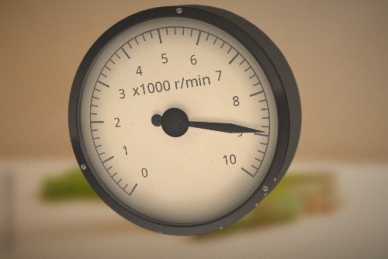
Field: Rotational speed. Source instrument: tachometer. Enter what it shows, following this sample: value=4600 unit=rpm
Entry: value=8900 unit=rpm
